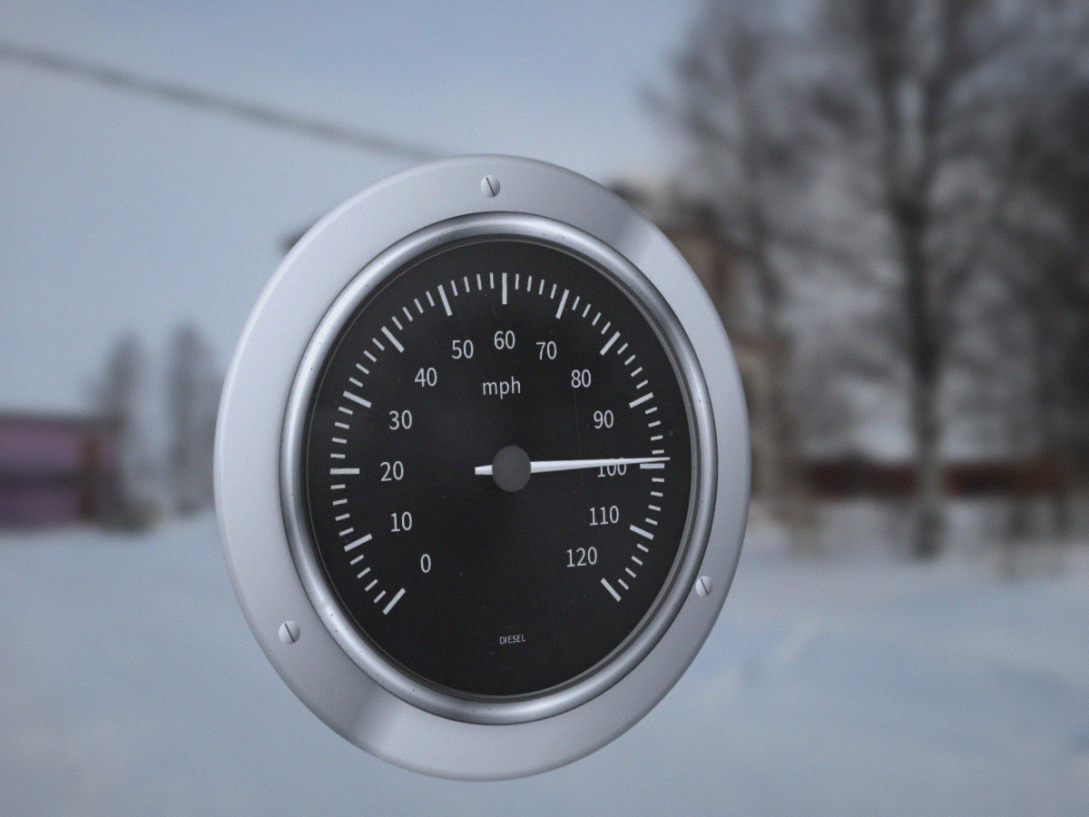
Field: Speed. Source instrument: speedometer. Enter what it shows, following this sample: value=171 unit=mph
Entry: value=99 unit=mph
